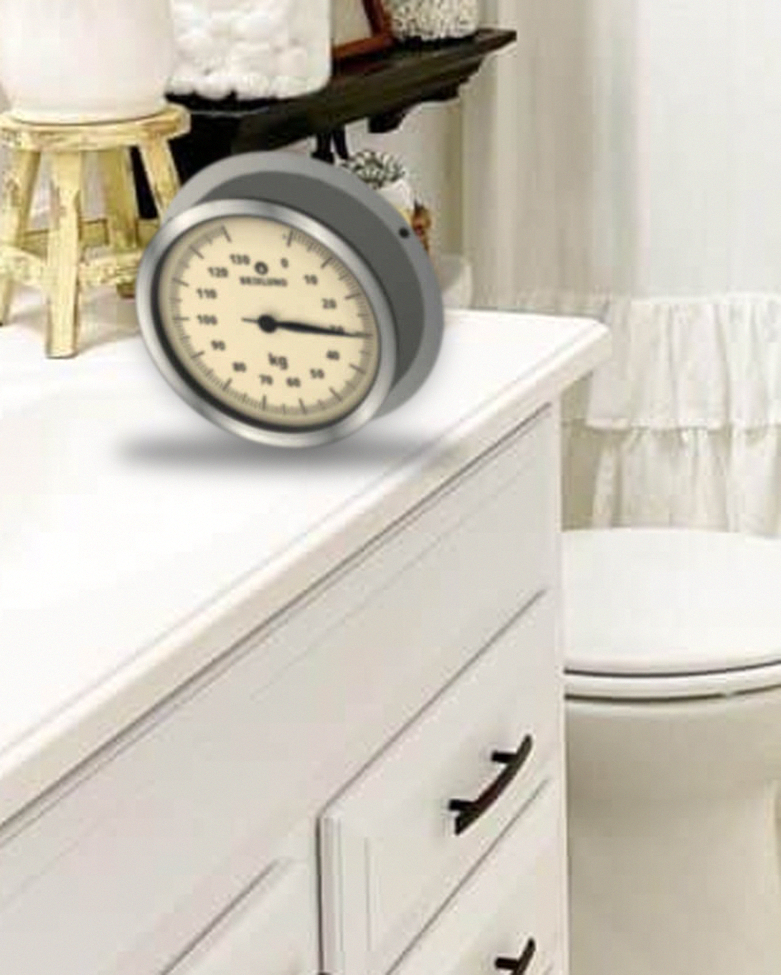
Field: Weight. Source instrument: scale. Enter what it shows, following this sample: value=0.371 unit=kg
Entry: value=30 unit=kg
